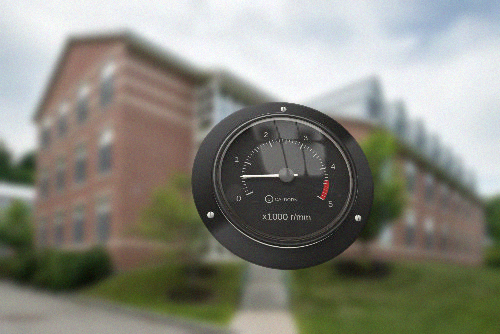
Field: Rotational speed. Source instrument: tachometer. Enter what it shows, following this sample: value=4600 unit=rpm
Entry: value=500 unit=rpm
